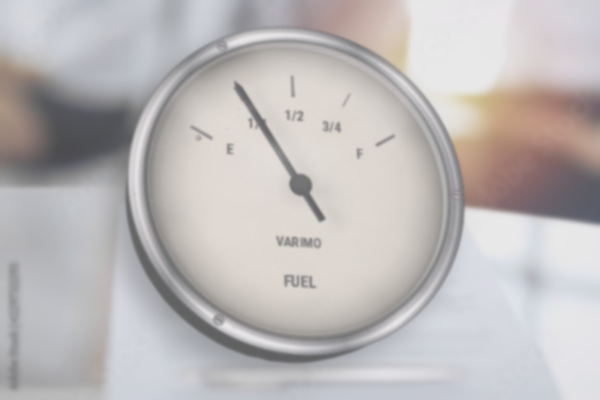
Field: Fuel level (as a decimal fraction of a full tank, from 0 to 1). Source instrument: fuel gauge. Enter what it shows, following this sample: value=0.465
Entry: value=0.25
